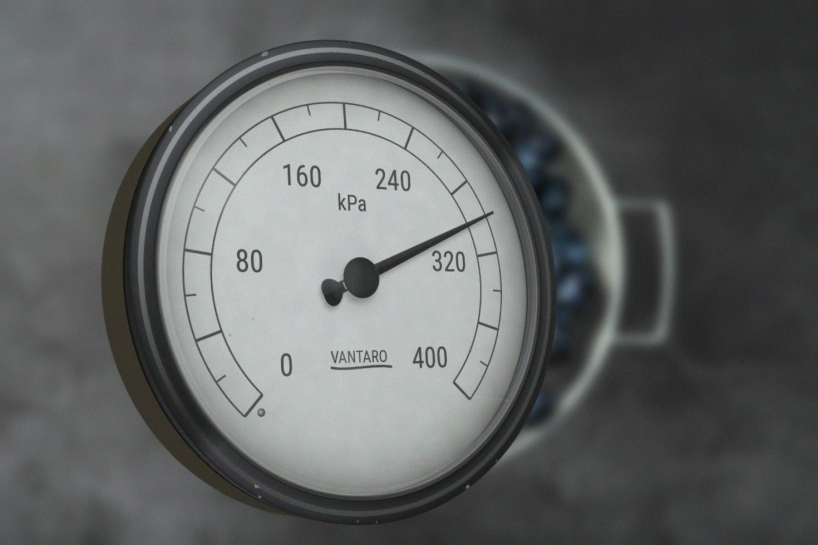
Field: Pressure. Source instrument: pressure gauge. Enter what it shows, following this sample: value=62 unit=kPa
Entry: value=300 unit=kPa
